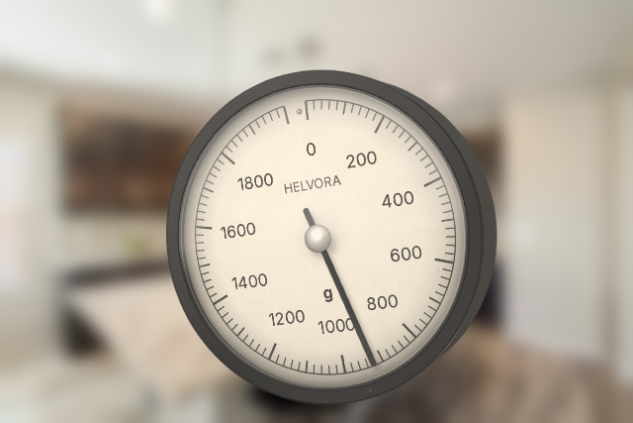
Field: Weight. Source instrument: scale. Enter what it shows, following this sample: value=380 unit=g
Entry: value=920 unit=g
